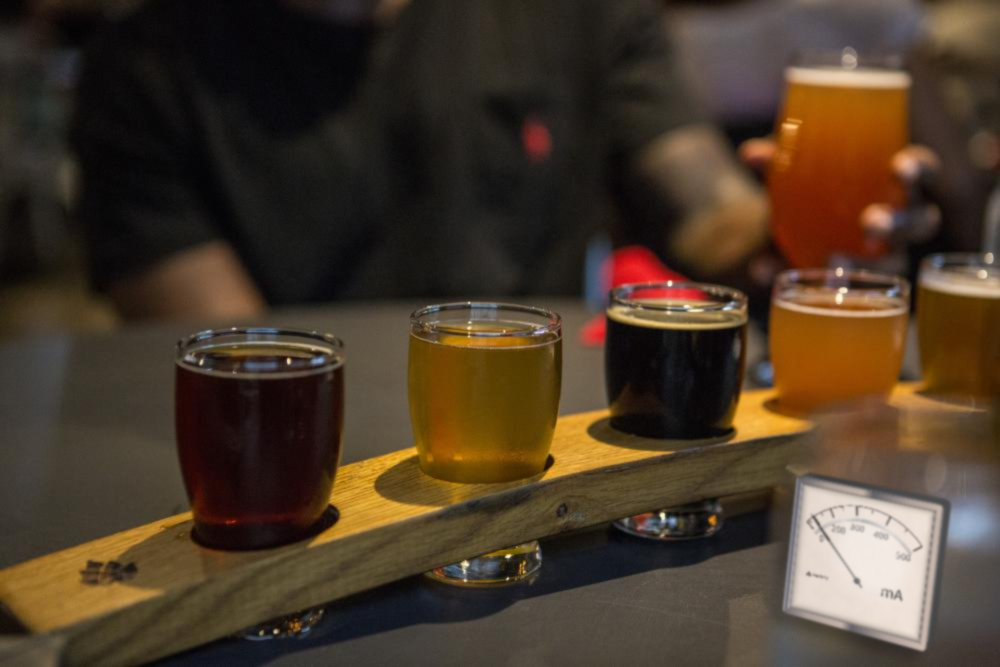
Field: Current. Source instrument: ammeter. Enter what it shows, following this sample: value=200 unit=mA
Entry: value=100 unit=mA
